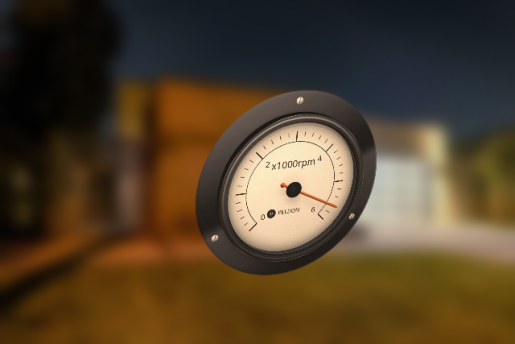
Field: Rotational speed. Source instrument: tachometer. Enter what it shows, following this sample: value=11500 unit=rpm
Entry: value=5600 unit=rpm
